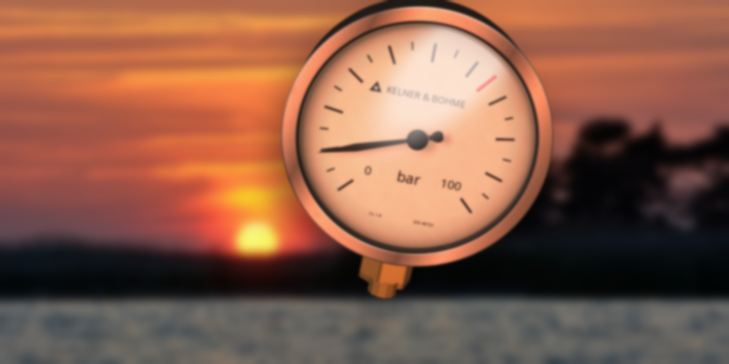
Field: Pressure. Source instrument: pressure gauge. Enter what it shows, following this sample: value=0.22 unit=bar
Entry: value=10 unit=bar
